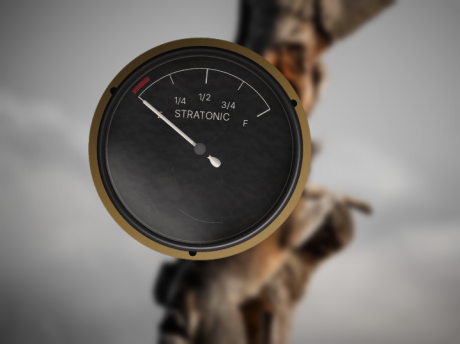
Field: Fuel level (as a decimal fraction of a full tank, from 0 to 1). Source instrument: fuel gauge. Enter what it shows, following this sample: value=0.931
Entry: value=0
